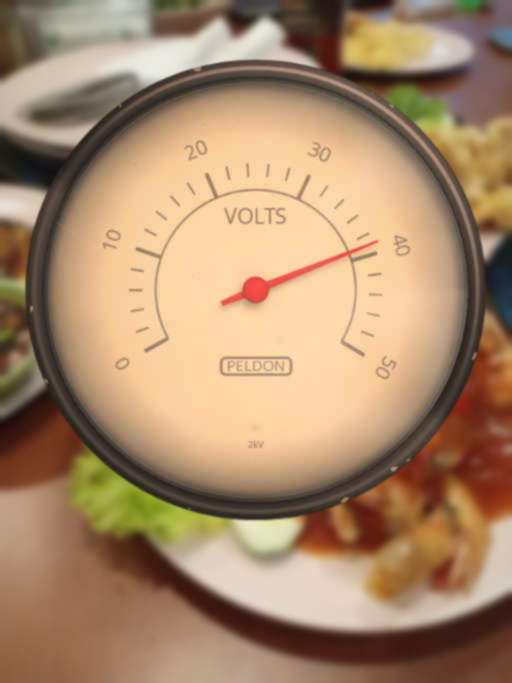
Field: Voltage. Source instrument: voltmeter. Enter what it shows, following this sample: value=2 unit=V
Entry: value=39 unit=V
